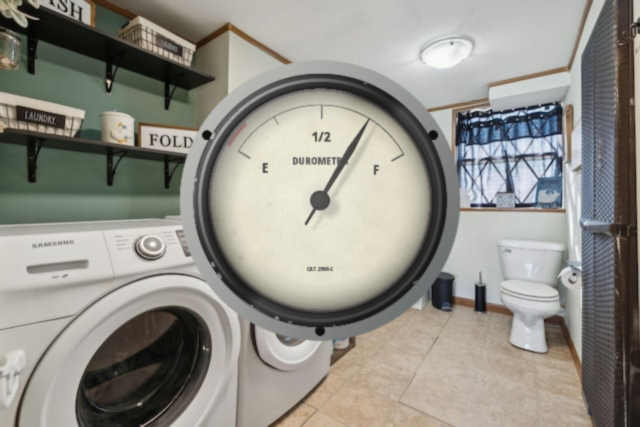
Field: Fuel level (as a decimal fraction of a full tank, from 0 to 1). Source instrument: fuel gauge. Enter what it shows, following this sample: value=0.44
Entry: value=0.75
